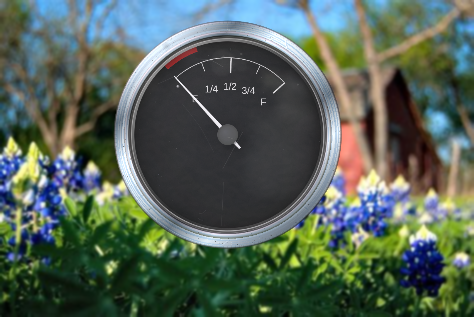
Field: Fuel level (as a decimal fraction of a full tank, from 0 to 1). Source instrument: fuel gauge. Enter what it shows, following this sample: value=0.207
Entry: value=0
